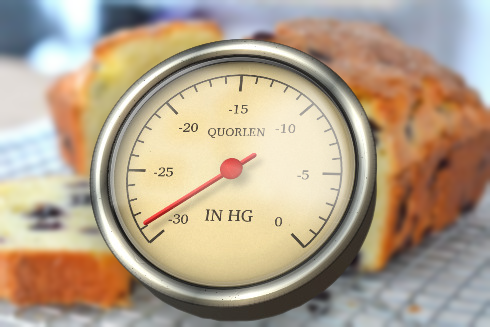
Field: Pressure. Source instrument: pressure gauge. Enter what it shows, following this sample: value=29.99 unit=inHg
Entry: value=-29 unit=inHg
